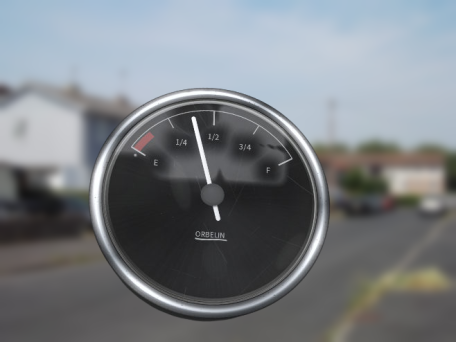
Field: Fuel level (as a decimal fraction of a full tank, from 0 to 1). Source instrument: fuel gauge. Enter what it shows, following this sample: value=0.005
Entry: value=0.375
